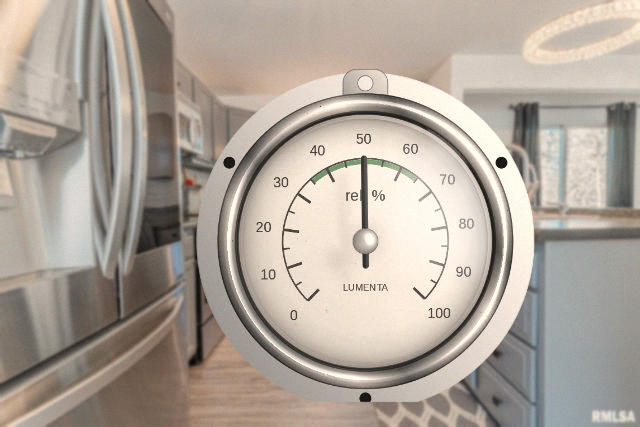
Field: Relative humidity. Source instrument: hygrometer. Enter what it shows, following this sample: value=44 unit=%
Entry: value=50 unit=%
